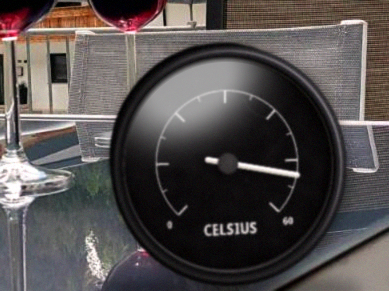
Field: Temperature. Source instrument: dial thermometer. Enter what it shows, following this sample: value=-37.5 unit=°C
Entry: value=52.5 unit=°C
